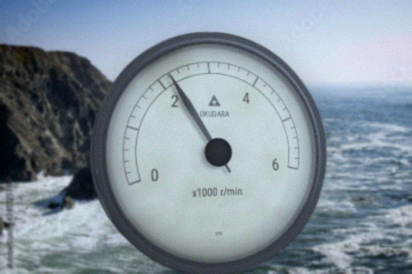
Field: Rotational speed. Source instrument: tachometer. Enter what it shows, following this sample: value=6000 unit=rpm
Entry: value=2200 unit=rpm
